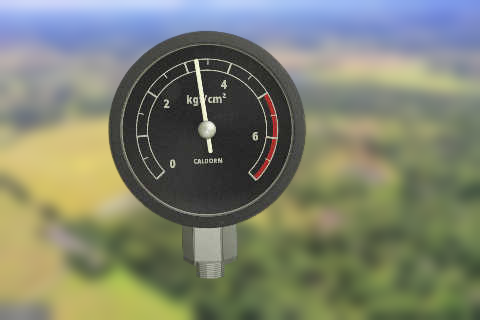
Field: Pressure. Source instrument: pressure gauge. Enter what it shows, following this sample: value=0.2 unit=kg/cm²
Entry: value=3.25 unit=kg/cm²
